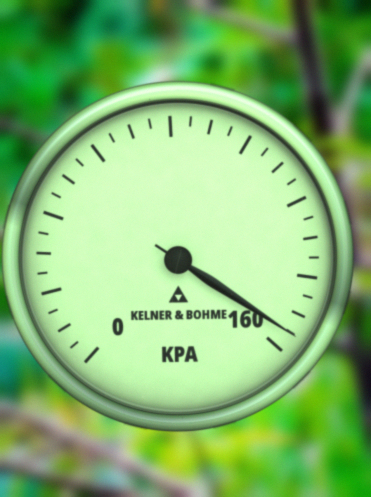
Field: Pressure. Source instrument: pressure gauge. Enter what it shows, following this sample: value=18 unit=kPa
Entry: value=155 unit=kPa
